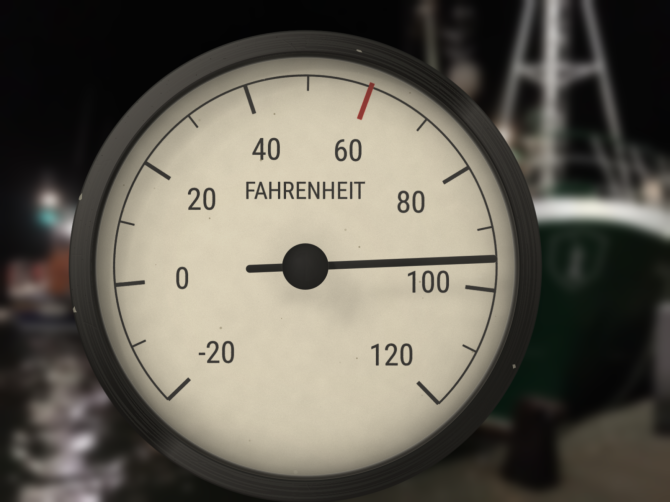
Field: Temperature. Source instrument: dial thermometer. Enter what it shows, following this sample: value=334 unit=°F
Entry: value=95 unit=°F
